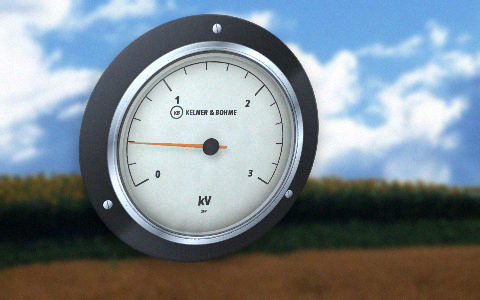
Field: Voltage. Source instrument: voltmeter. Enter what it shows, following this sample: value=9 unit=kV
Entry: value=0.4 unit=kV
